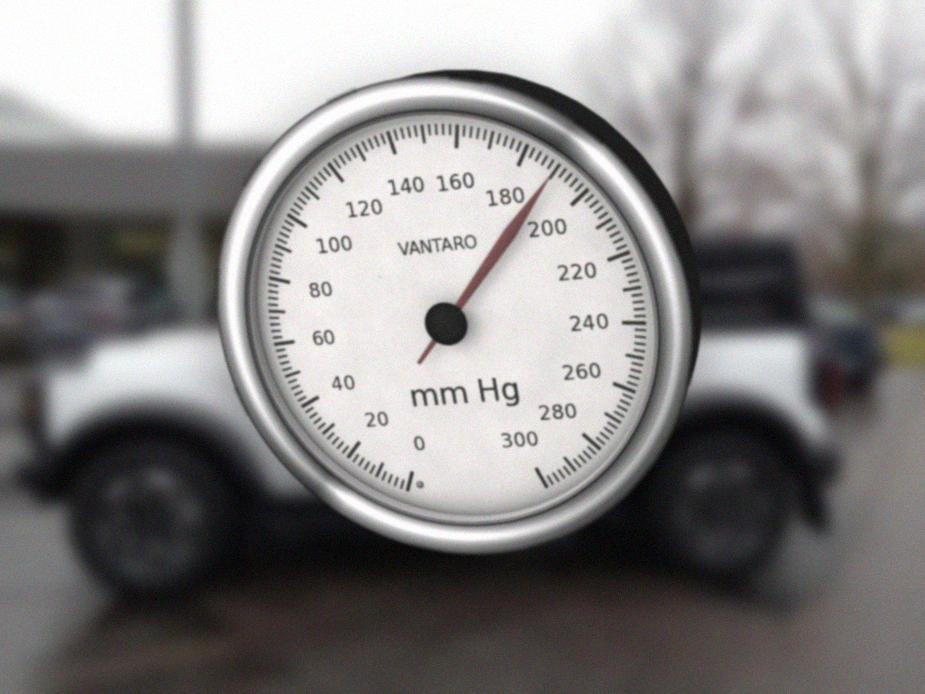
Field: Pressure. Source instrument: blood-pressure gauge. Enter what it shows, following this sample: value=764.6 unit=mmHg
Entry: value=190 unit=mmHg
